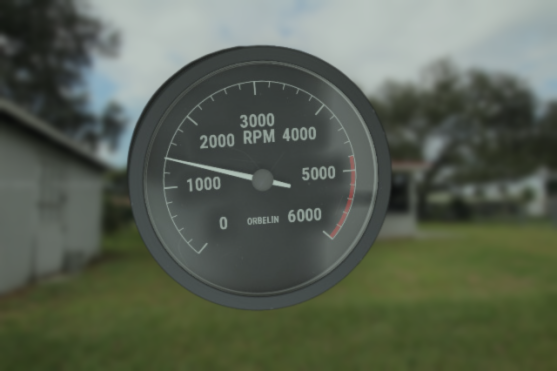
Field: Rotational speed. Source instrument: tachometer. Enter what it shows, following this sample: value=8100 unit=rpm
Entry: value=1400 unit=rpm
